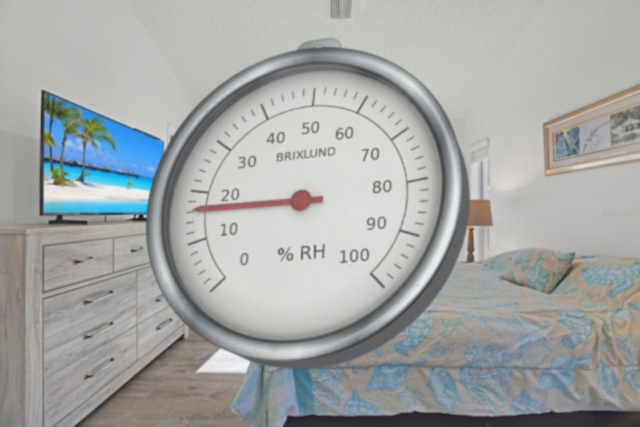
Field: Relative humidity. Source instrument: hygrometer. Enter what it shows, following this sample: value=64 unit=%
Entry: value=16 unit=%
